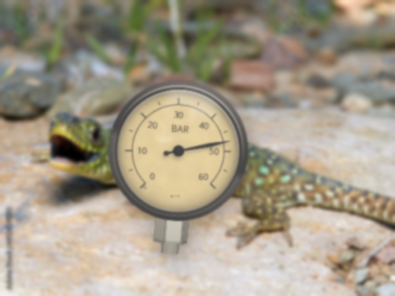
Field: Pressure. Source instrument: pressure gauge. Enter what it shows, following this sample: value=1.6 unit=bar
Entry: value=47.5 unit=bar
